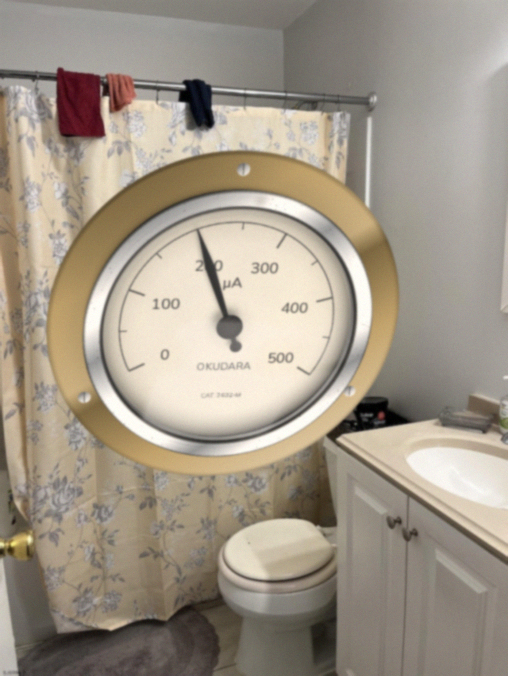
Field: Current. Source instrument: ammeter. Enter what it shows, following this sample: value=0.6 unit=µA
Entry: value=200 unit=µA
